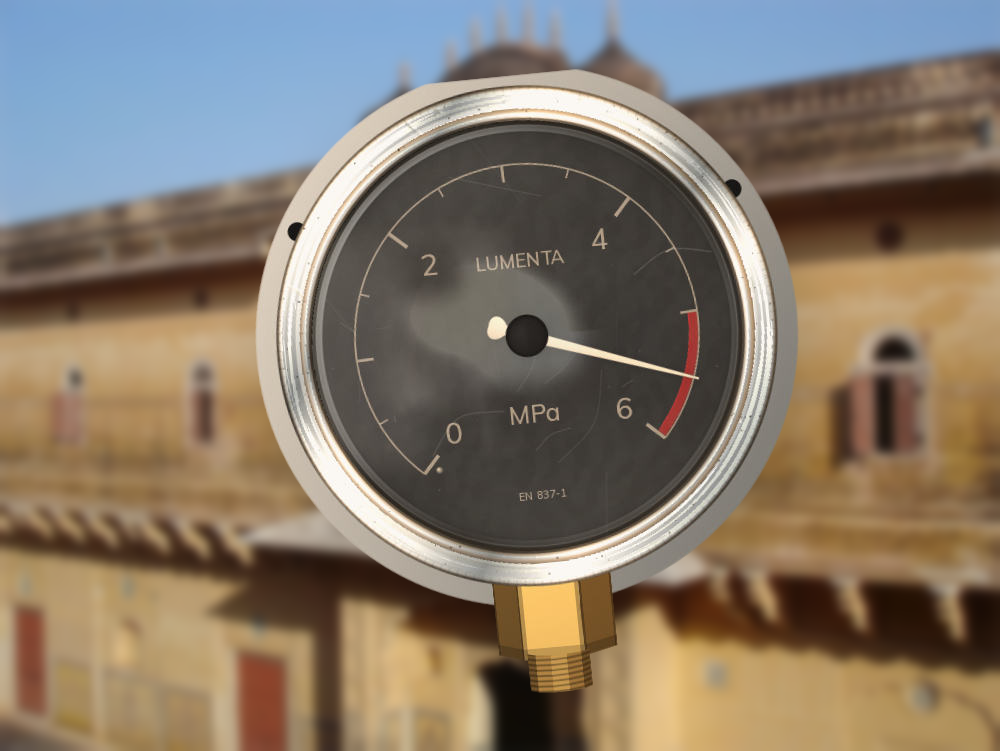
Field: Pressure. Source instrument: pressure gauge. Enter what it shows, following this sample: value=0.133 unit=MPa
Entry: value=5.5 unit=MPa
